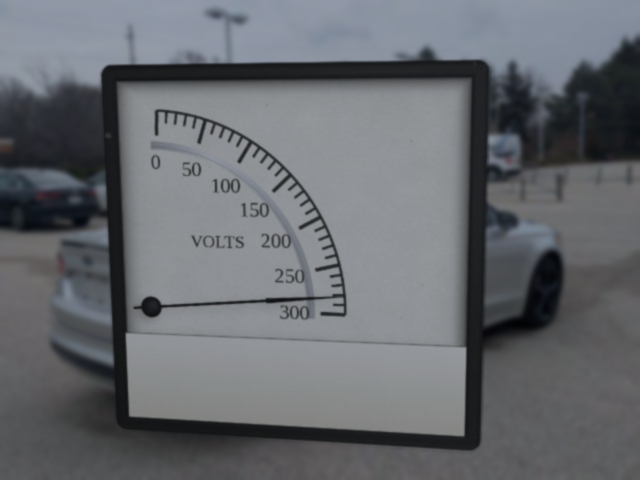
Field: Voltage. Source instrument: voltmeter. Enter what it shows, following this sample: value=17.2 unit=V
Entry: value=280 unit=V
